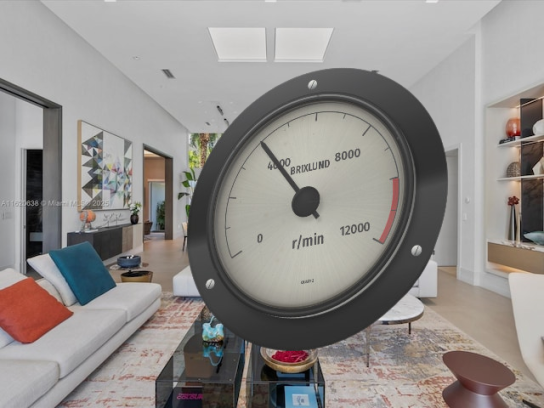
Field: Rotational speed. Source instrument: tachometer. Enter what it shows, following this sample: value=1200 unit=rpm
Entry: value=4000 unit=rpm
